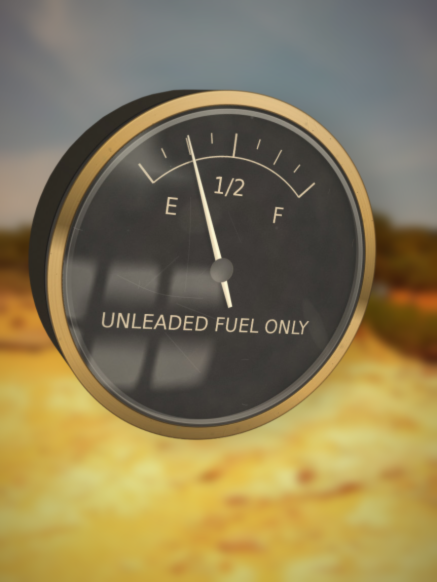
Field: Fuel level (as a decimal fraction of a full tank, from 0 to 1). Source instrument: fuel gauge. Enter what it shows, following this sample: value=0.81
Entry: value=0.25
